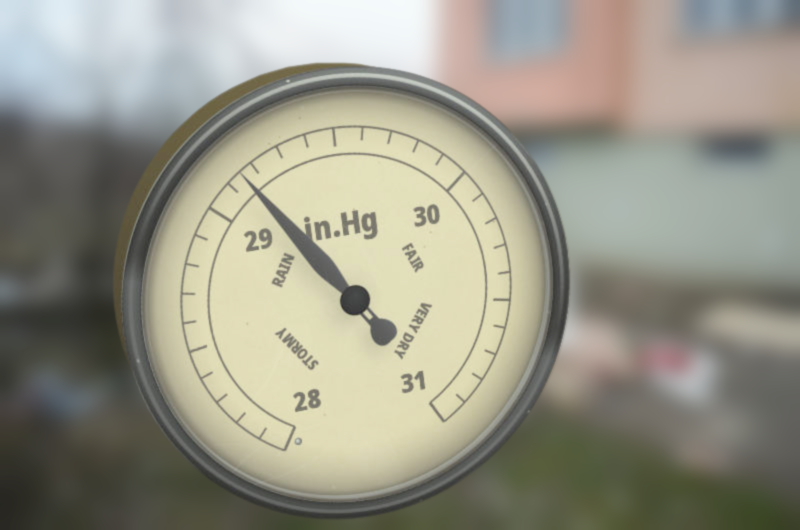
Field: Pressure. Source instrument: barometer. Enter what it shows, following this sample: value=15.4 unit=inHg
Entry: value=29.15 unit=inHg
